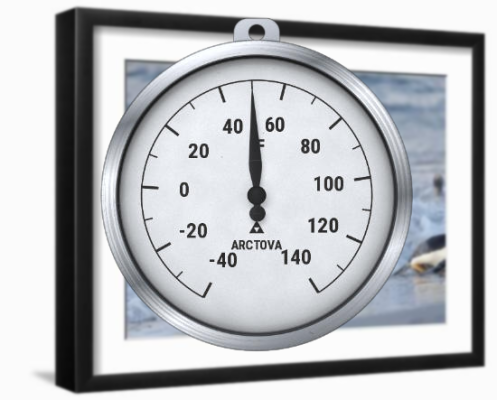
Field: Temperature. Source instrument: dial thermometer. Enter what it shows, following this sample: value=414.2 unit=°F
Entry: value=50 unit=°F
